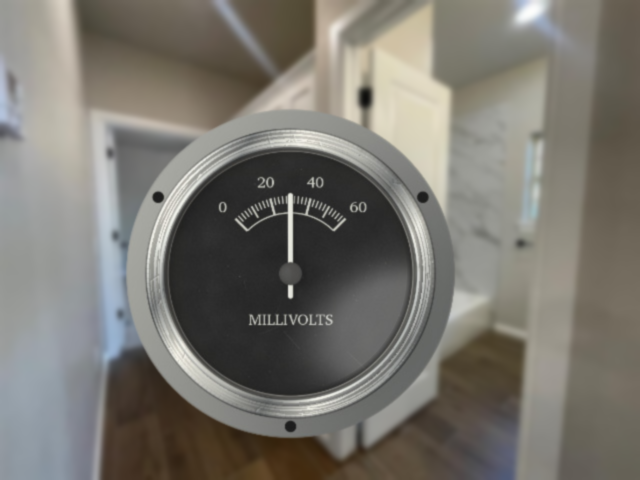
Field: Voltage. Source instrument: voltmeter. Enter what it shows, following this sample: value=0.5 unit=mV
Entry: value=30 unit=mV
